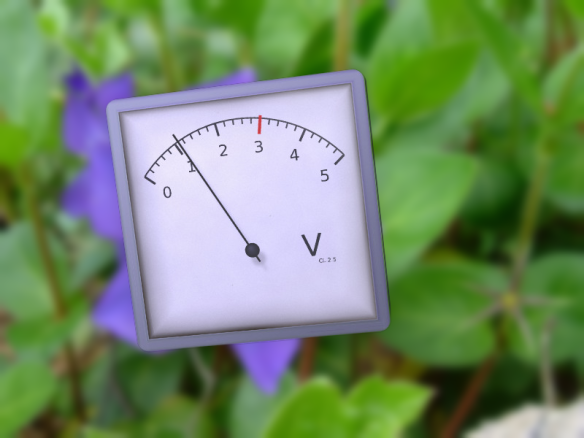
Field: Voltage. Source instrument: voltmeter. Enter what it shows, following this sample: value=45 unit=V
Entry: value=1.1 unit=V
